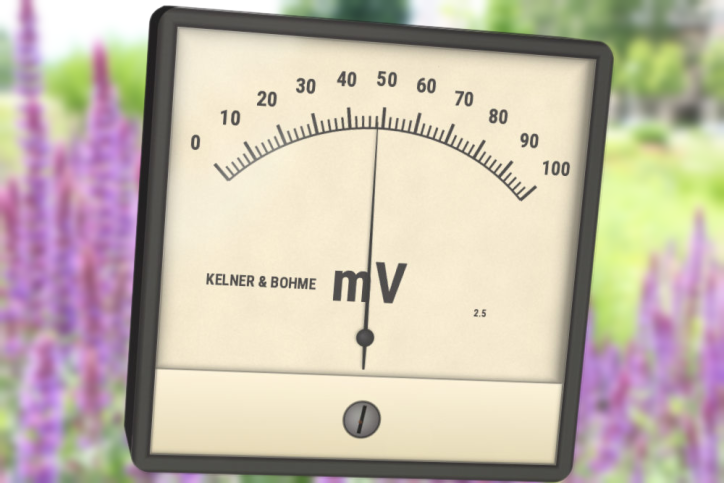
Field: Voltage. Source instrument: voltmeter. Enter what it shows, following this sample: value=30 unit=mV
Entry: value=48 unit=mV
